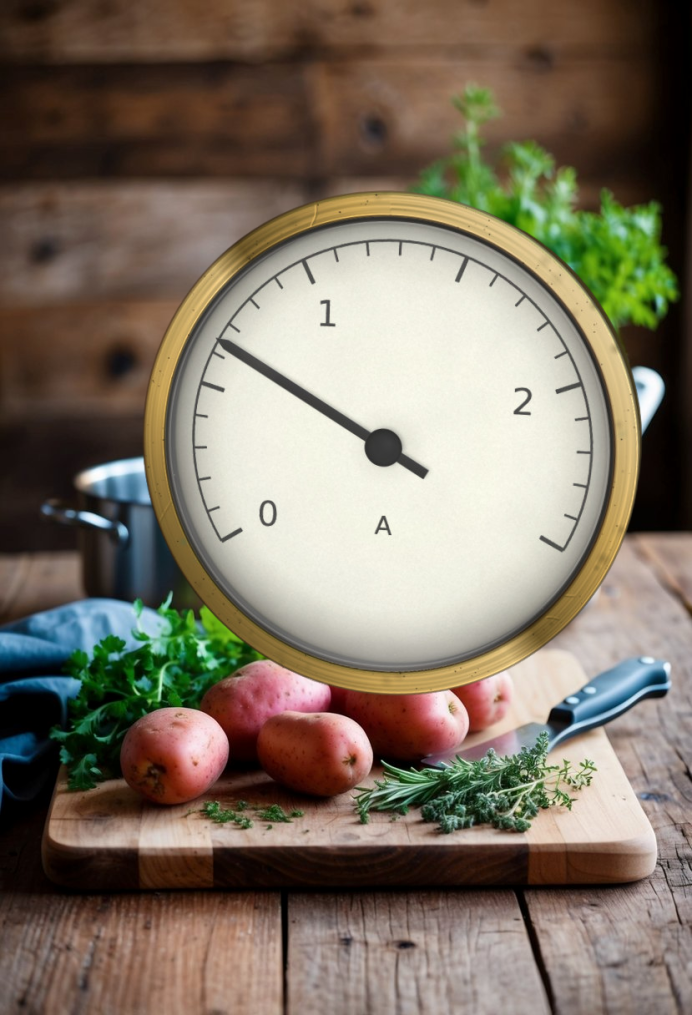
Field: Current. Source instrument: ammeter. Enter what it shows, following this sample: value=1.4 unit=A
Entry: value=0.65 unit=A
